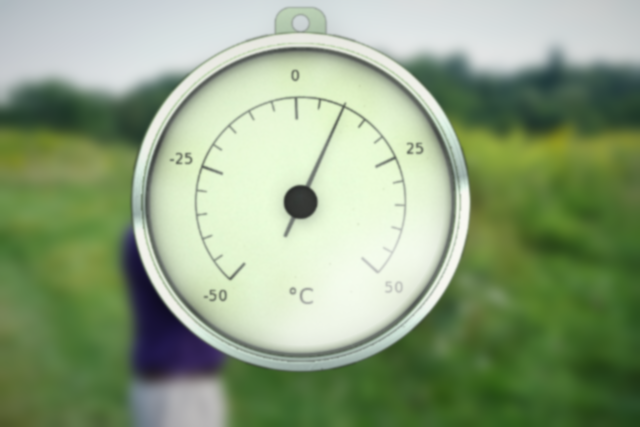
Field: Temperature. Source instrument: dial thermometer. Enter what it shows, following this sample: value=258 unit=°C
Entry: value=10 unit=°C
